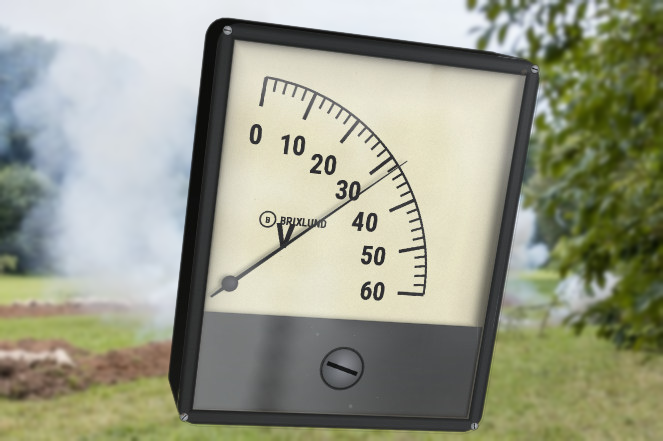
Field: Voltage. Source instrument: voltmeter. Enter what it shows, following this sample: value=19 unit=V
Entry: value=32 unit=V
